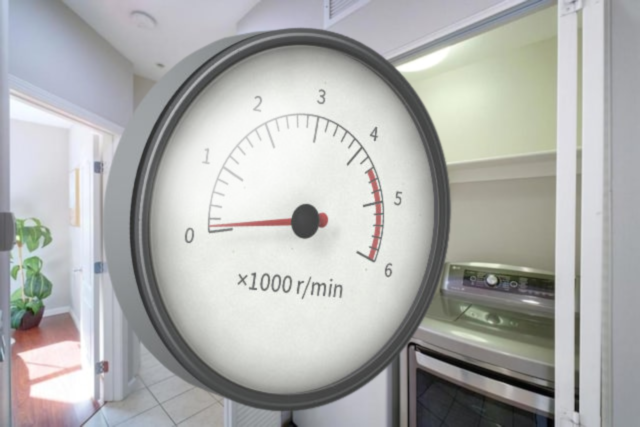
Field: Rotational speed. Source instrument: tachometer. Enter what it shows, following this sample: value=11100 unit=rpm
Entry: value=100 unit=rpm
